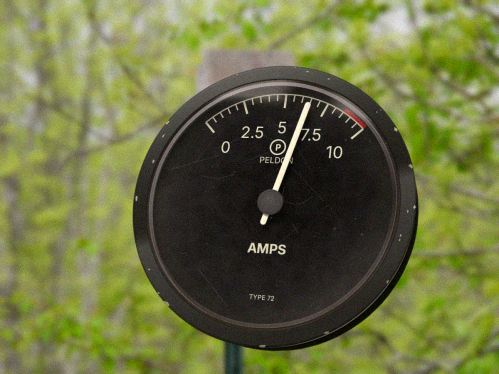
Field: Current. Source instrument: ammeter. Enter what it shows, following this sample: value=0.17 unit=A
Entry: value=6.5 unit=A
